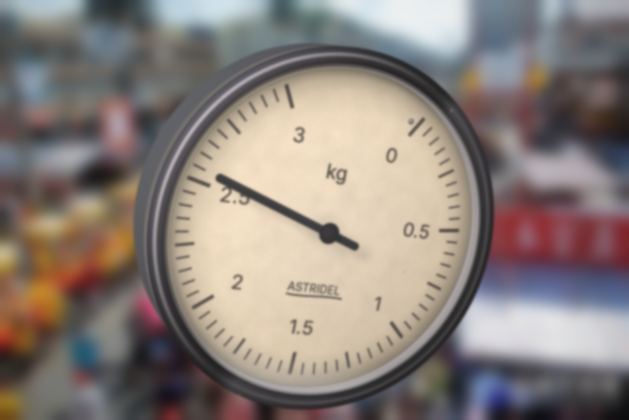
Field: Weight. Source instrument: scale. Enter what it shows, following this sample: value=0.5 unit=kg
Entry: value=2.55 unit=kg
